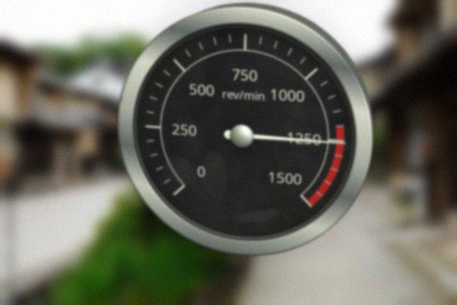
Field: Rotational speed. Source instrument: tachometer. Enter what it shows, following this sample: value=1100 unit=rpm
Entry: value=1250 unit=rpm
